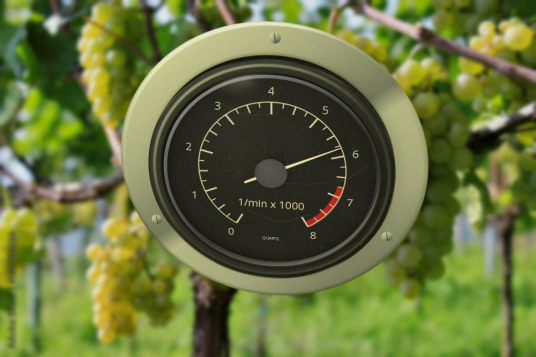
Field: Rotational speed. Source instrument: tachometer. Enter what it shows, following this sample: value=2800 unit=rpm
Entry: value=5750 unit=rpm
